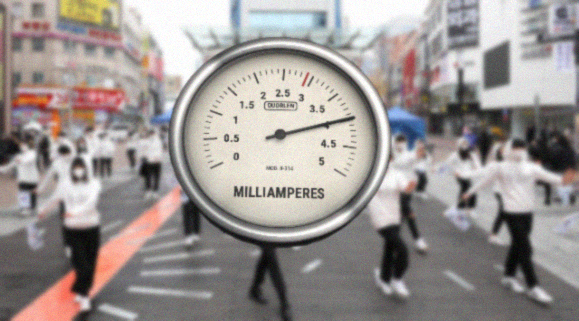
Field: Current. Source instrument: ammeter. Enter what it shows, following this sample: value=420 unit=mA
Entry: value=4 unit=mA
